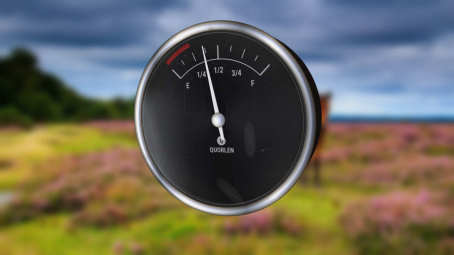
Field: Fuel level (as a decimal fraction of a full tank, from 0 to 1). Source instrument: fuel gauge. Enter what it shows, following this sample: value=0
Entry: value=0.375
